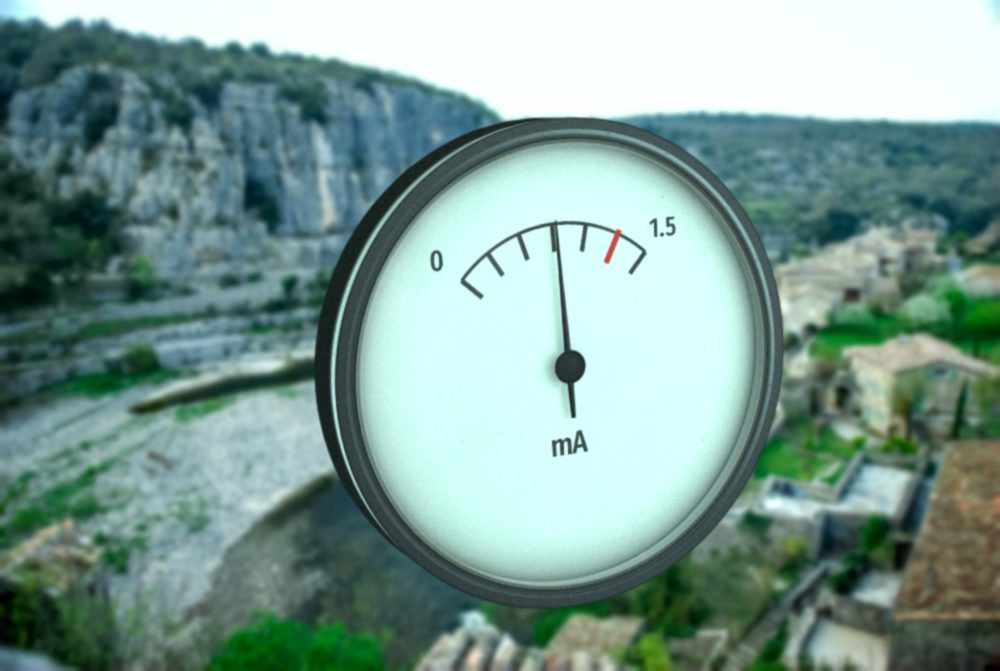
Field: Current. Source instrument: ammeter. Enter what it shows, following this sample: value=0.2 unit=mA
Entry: value=0.75 unit=mA
